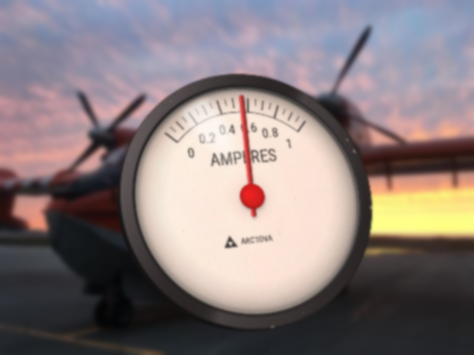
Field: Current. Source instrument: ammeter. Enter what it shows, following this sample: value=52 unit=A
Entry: value=0.55 unit=A
